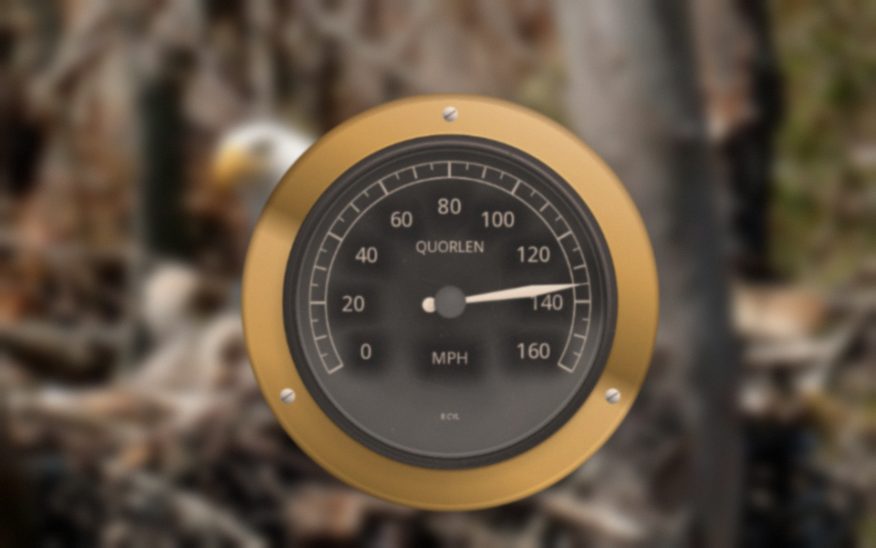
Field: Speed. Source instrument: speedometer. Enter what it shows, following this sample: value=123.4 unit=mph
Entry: value=135 unit=mph
